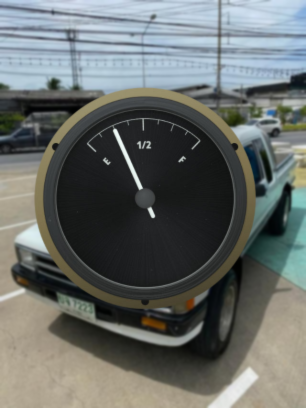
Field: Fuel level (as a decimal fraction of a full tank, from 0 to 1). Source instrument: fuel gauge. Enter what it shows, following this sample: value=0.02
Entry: value=0.25
